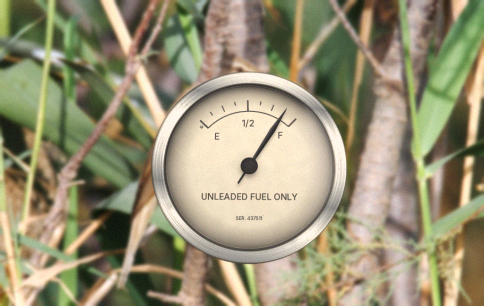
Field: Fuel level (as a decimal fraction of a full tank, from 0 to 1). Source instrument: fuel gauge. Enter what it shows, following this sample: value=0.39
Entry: value=0.875
